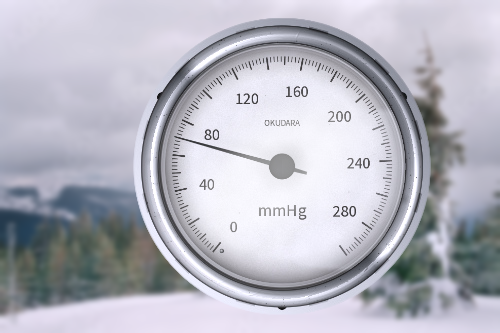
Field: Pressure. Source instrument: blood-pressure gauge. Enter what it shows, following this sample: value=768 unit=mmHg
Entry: value=70 unit=mmHg
